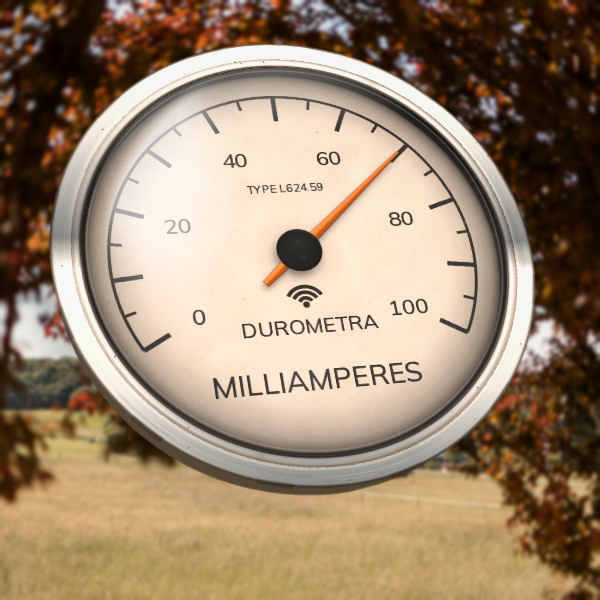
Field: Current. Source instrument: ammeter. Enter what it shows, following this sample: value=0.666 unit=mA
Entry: value=70 unit=mA
